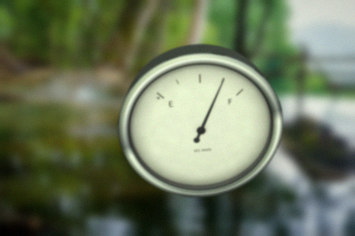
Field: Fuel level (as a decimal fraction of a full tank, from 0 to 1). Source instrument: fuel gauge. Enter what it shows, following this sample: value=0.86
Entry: value=0.75
